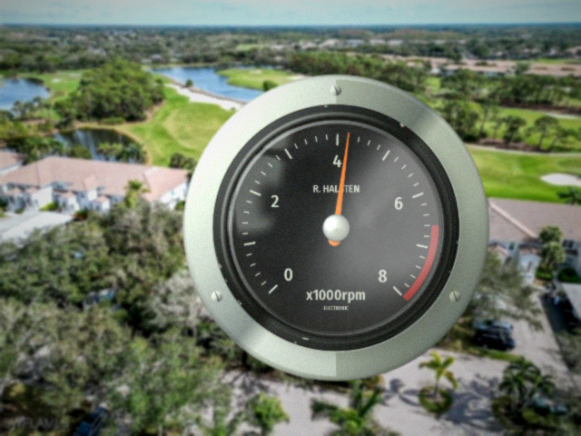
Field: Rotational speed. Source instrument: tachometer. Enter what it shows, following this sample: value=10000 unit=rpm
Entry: value=4200 unit=rpm
